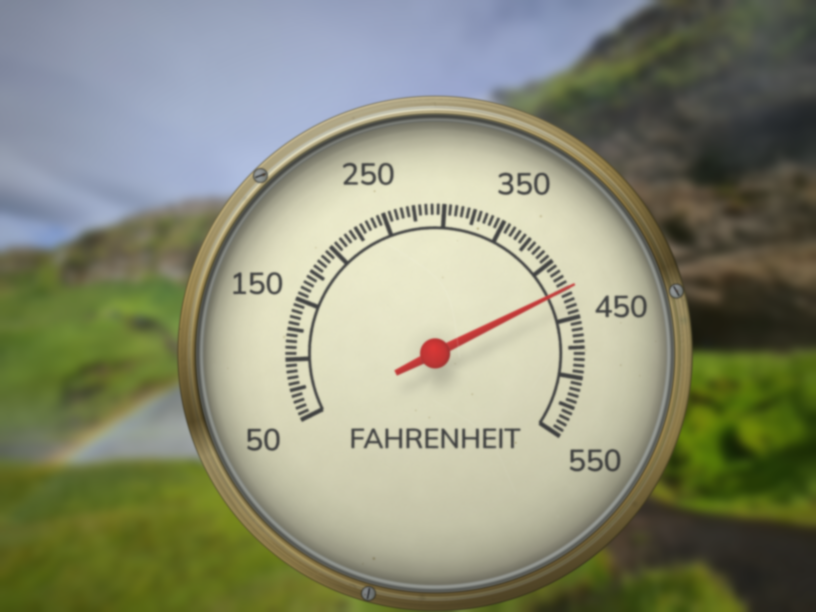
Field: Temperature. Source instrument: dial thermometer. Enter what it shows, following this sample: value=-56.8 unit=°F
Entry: value=425 unit=°F
